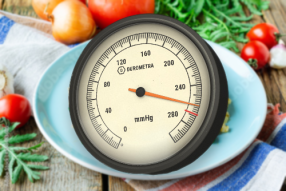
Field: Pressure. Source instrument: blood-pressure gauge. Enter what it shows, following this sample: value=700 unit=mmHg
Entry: value=260 unit=mmHg
